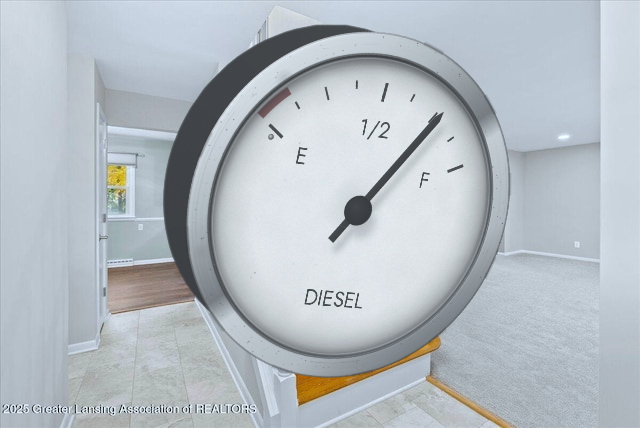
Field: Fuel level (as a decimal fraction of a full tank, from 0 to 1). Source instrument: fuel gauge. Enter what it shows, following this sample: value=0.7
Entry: value=0.75
